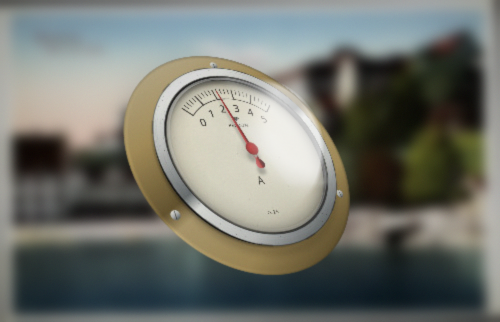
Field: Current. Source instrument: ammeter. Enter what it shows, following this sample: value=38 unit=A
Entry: value=2 unit=A
